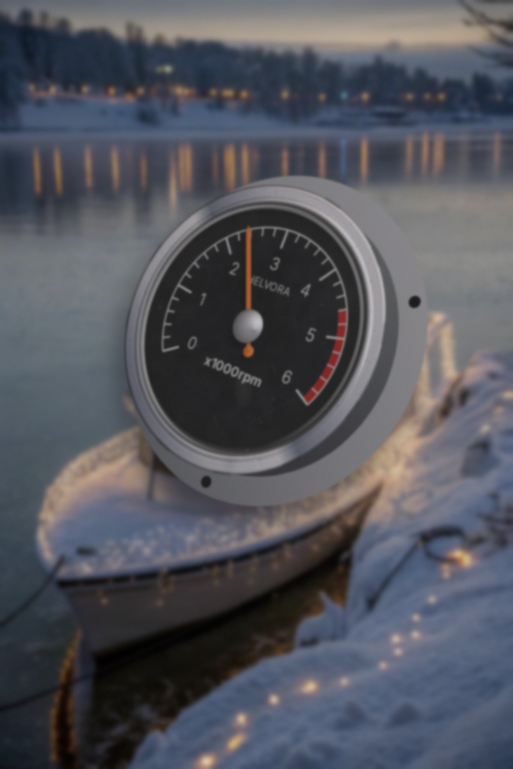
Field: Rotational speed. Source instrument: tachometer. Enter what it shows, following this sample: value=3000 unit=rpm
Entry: value=2400 unit=rpm
